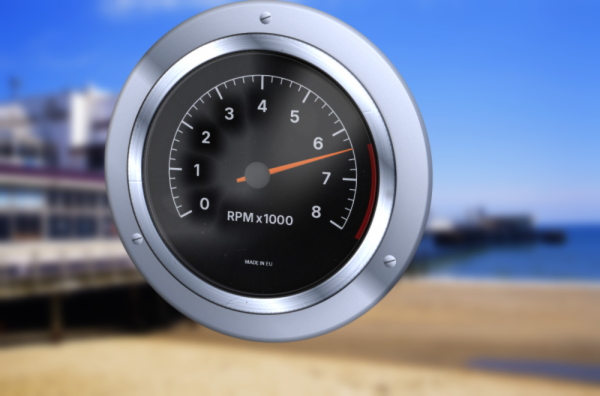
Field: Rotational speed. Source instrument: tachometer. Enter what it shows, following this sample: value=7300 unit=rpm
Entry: value=6400 unit=rpm
